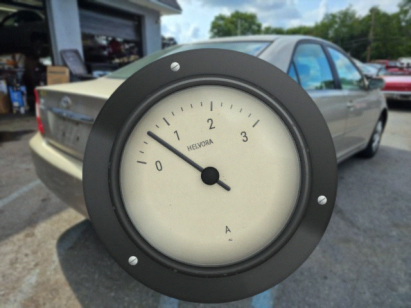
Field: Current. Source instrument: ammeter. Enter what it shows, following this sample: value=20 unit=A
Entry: value=0.6 unit=A
